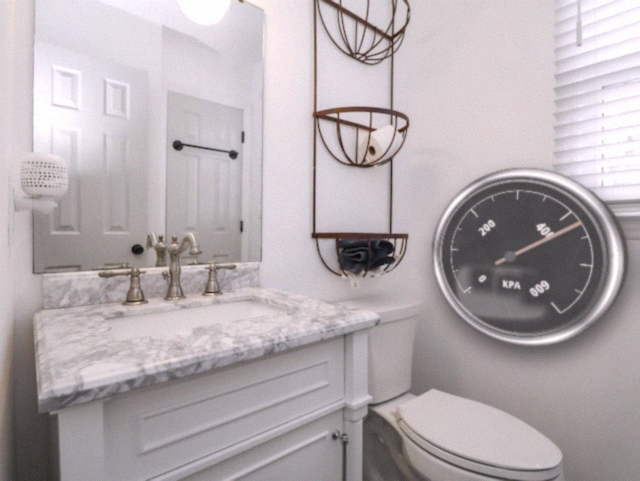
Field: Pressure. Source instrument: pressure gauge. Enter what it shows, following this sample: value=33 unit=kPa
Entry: value=425 unit=kPa
